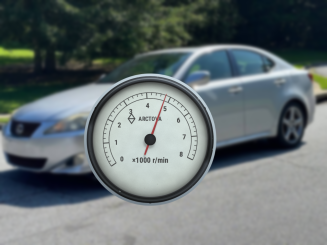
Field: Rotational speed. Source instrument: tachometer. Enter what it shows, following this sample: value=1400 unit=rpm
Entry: value=4800 unit=rpm
